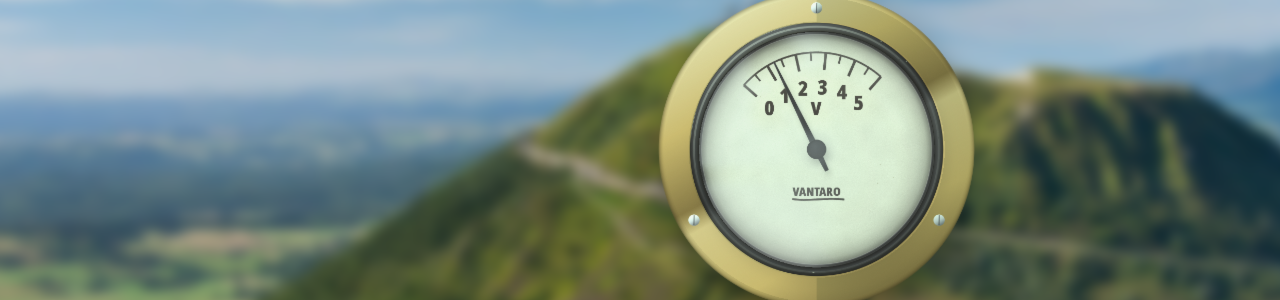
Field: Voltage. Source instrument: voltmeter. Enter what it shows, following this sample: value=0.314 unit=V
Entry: value=1.25 unit=V
